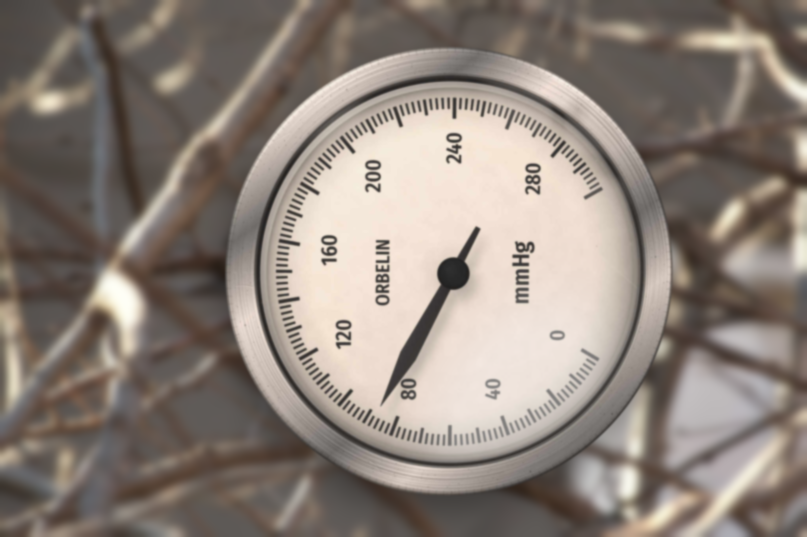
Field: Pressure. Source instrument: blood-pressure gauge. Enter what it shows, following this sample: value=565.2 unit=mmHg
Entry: value=88 unit=mmHg
